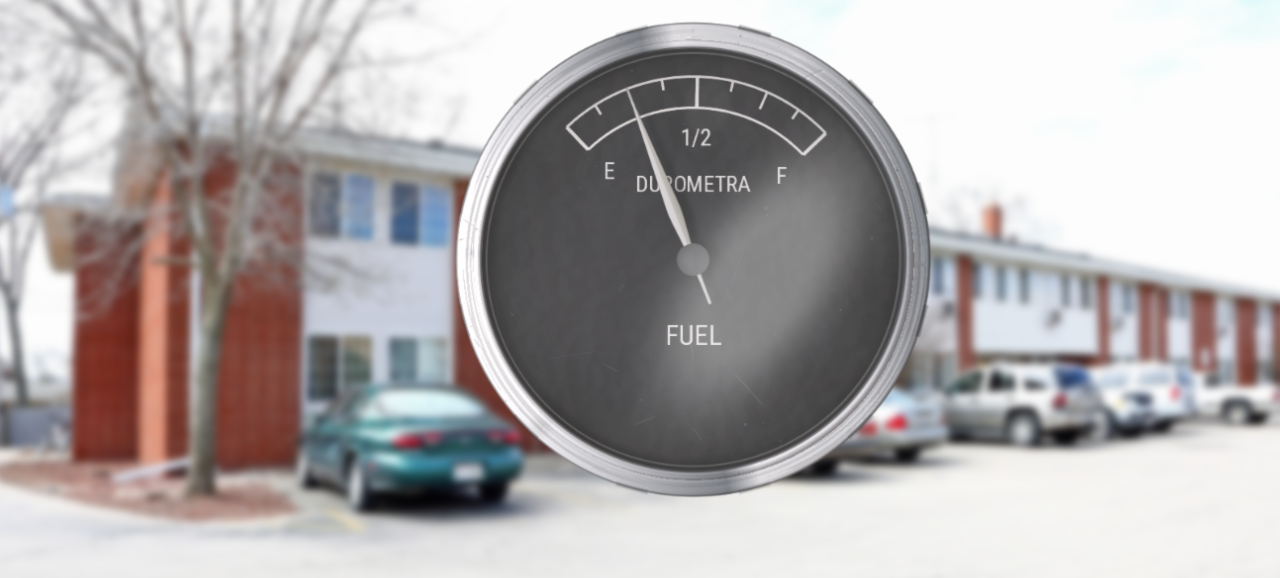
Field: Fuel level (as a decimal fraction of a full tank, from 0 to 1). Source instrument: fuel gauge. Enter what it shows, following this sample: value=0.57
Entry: value=0.25
